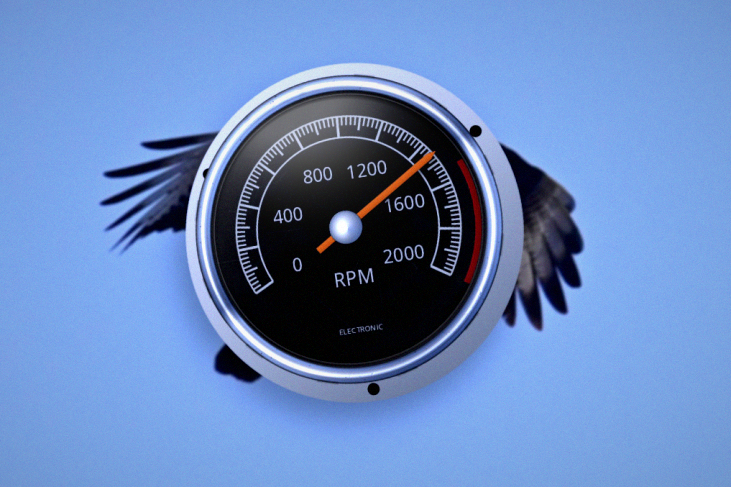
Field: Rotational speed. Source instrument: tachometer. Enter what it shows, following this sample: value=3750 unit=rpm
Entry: value=1460 unit=rpm
